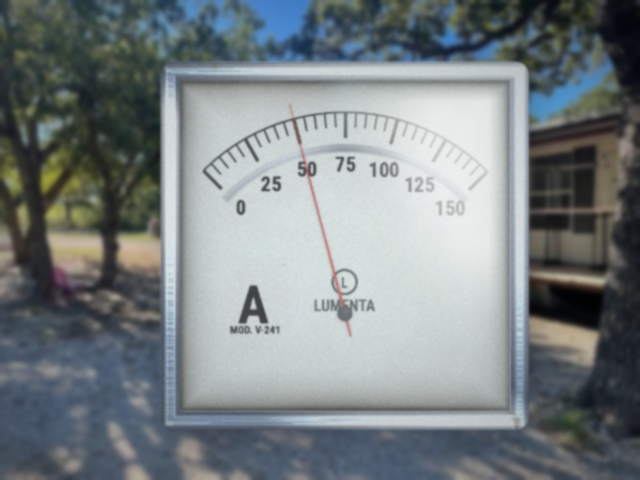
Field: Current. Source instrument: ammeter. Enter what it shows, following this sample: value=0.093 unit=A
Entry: value=50 unit=A
